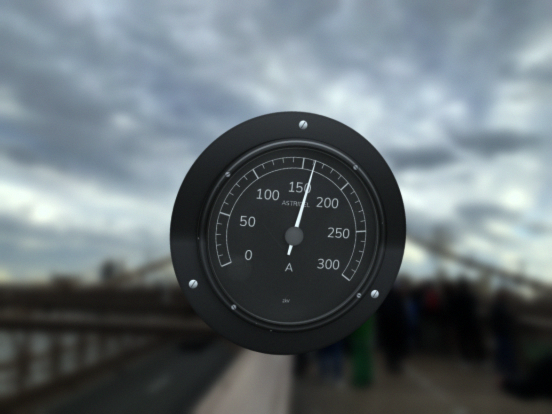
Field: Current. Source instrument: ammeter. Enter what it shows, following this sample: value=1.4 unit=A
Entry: value=160 unit=A
